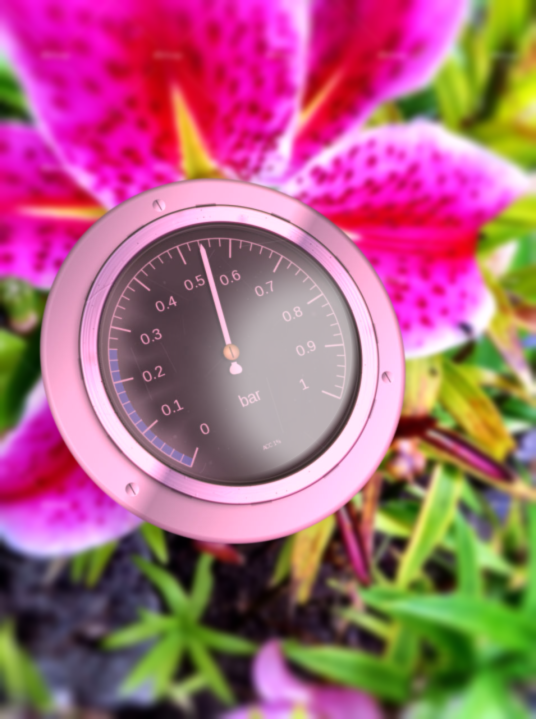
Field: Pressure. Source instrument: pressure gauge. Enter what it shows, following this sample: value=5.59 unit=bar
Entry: value=0.54 unit=bar
